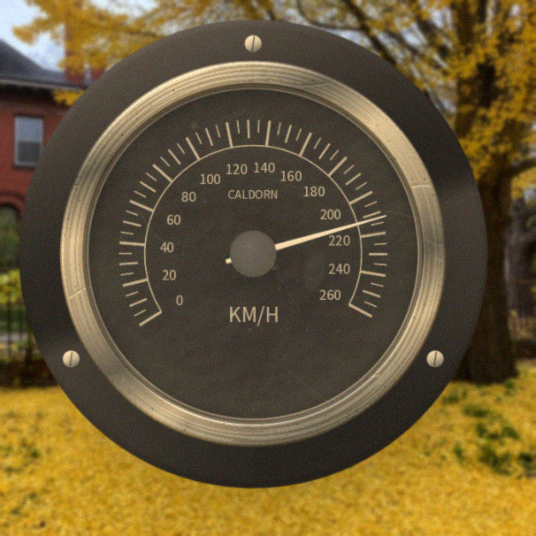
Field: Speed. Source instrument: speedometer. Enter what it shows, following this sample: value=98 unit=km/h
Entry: value=212.5 unit=km/h
